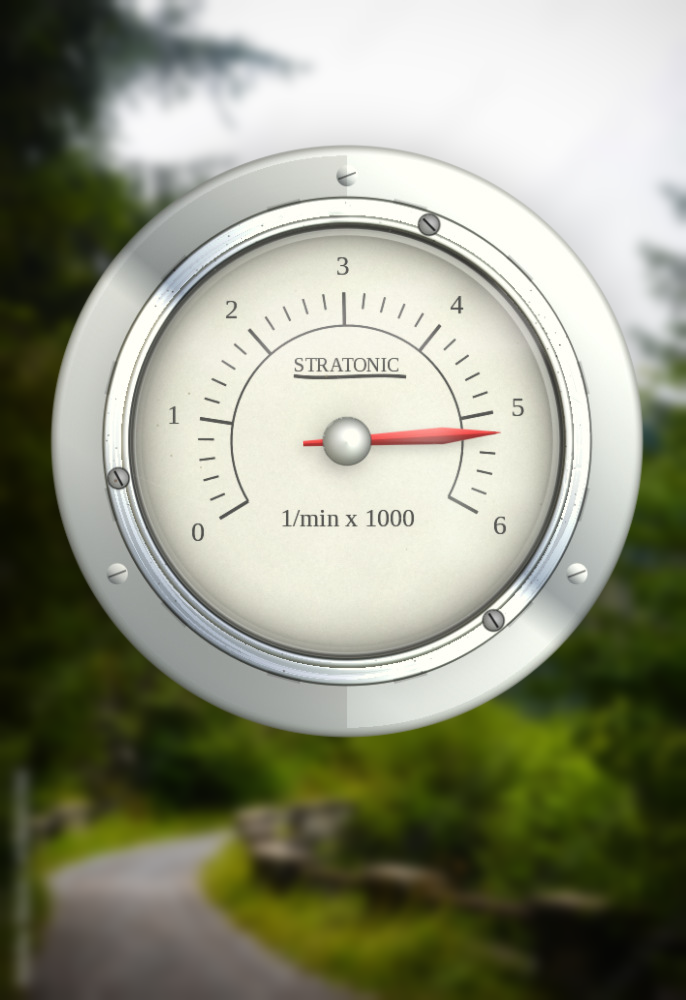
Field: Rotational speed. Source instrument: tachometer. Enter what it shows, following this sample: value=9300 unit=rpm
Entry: value=5200 unit=rpm
